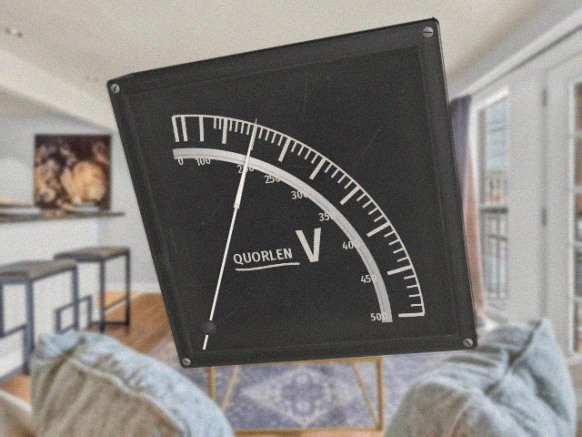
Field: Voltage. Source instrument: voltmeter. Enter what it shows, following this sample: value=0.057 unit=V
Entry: value=200 unit=V
